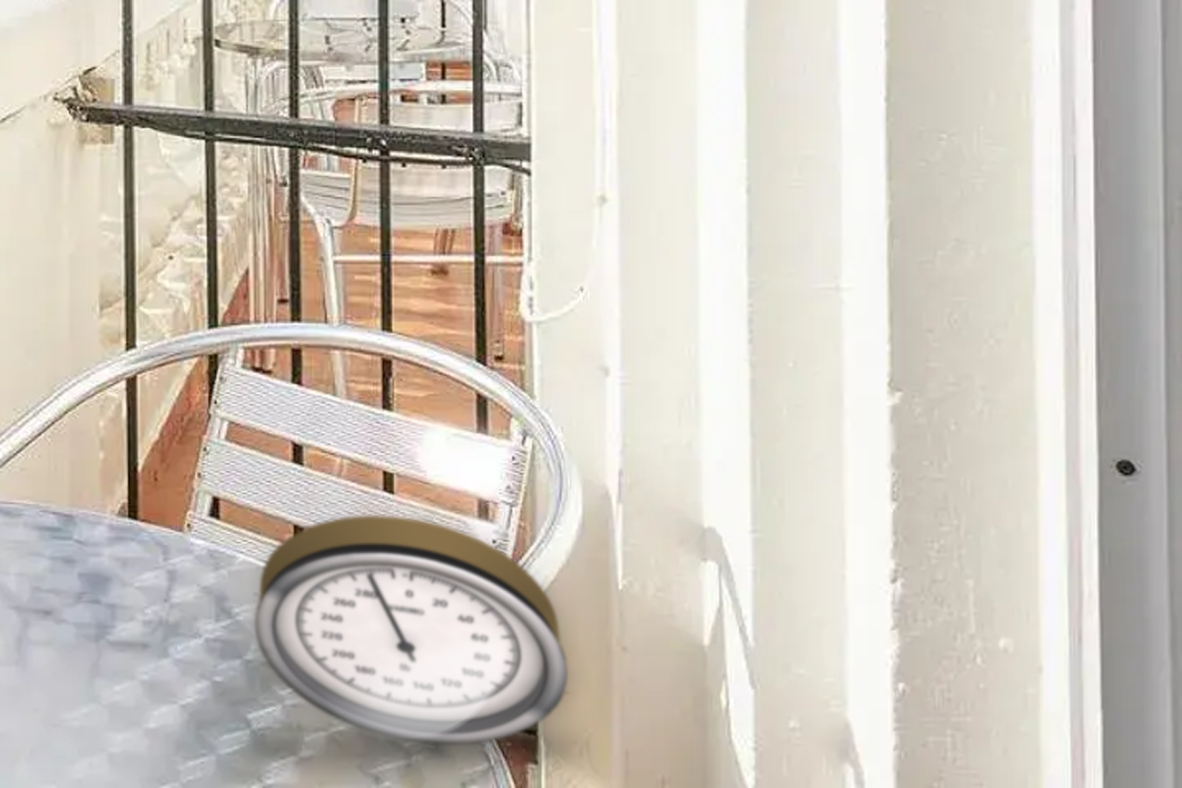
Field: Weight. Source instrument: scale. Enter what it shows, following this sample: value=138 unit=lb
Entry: value=290 unit=lb
